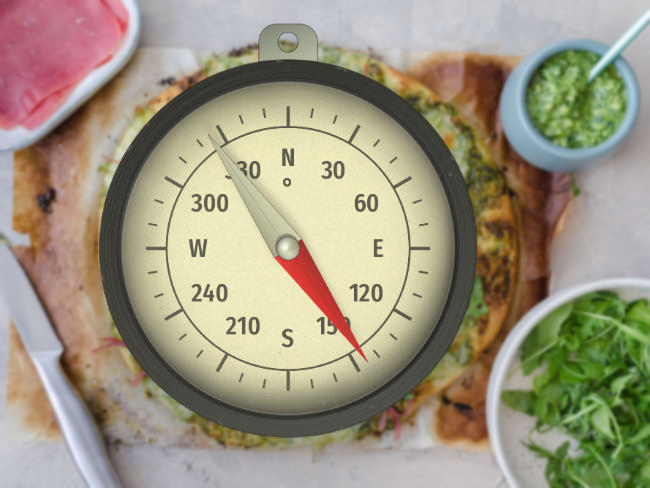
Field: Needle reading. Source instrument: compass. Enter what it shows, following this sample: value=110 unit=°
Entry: value=145 unit=°
